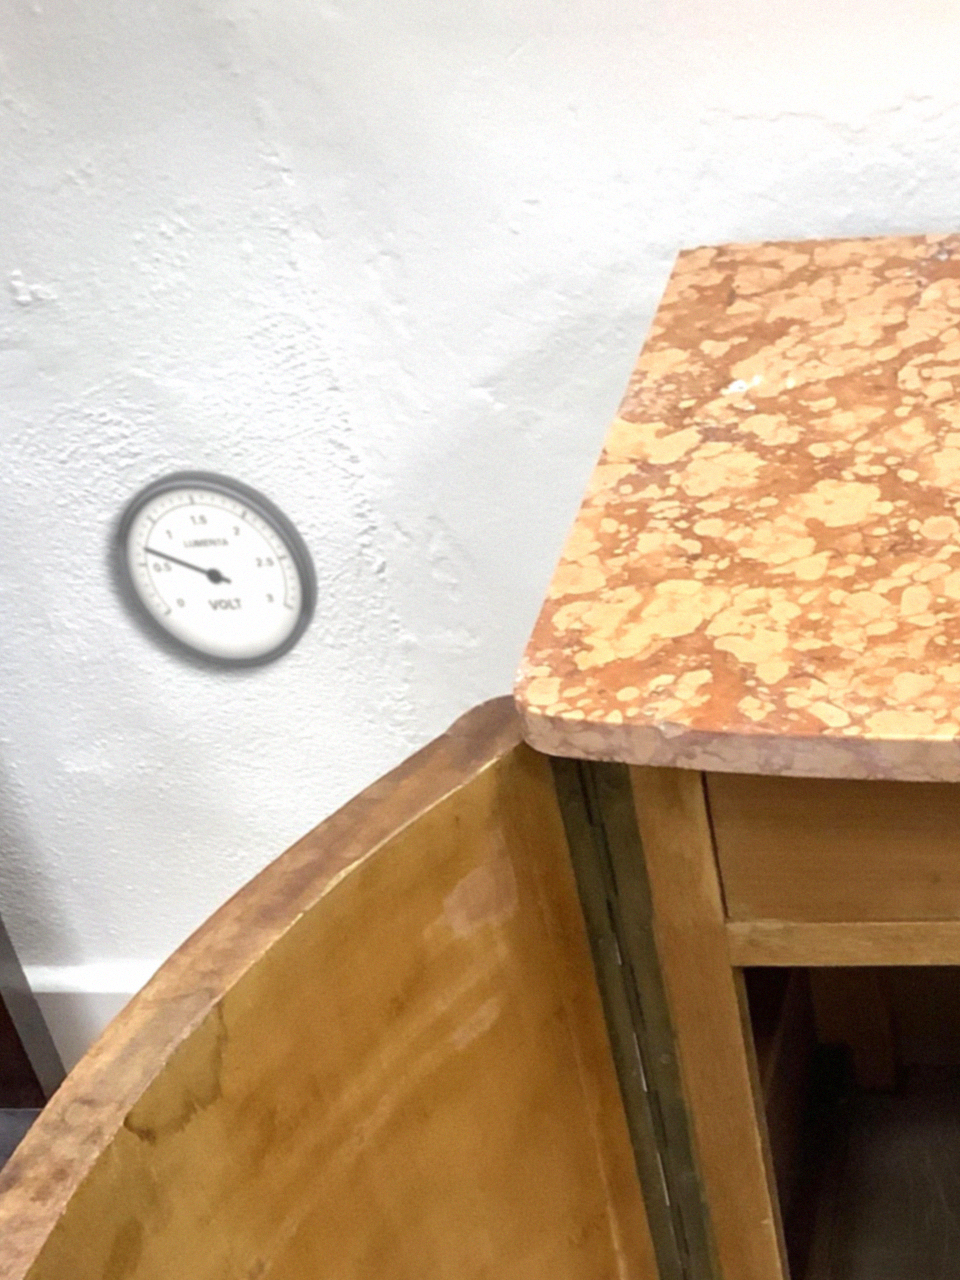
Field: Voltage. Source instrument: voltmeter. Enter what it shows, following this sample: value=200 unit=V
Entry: value=0.7 unit=V
